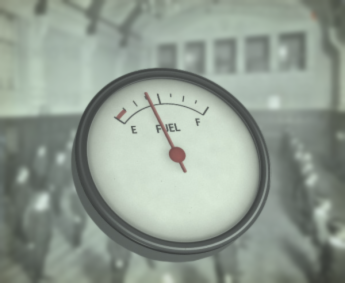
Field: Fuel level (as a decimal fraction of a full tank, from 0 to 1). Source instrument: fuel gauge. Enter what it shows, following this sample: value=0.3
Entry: value=0.375
